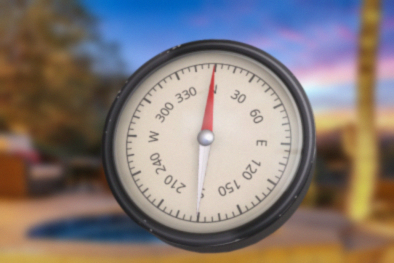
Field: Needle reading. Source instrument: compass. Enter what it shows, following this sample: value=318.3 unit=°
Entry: value=0 unit=°
